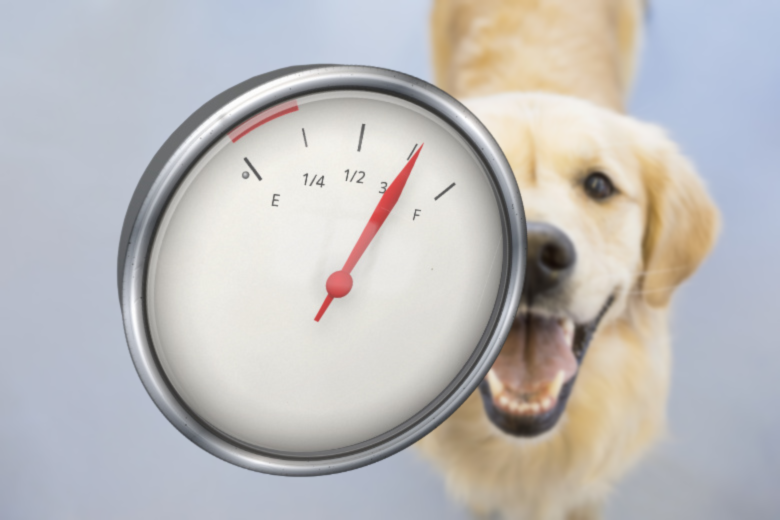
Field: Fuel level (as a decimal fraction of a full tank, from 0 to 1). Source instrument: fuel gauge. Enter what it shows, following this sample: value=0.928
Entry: value=0.75
